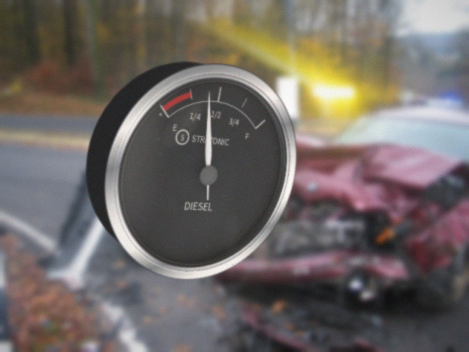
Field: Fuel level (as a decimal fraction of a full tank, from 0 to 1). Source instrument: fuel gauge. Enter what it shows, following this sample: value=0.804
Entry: value=0.375
